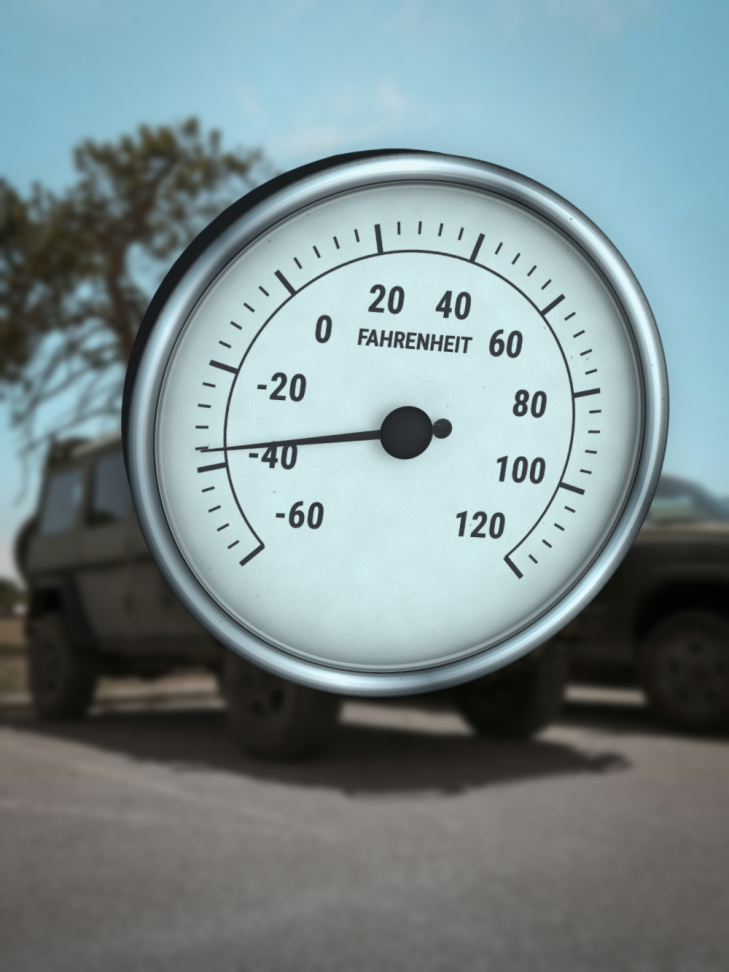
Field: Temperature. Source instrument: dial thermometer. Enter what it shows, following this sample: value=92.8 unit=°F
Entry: value=-36 unit=°F
